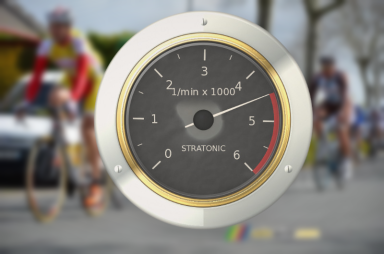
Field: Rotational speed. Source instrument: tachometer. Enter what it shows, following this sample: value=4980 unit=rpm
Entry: value=4500 unit=rpm
